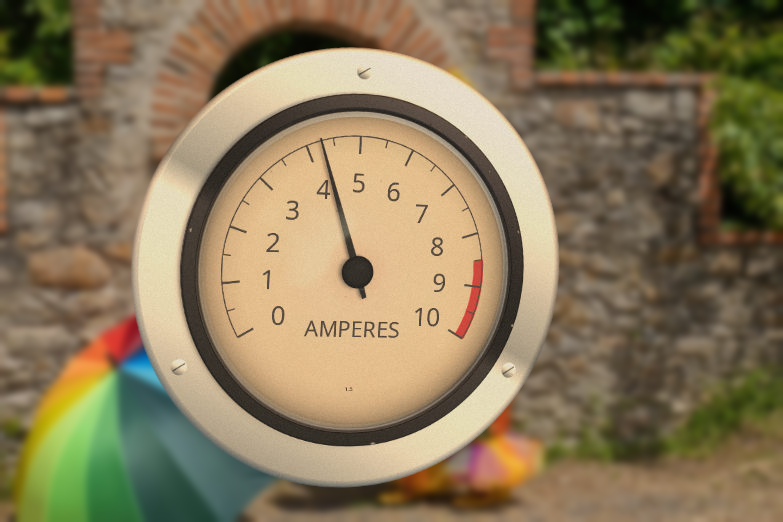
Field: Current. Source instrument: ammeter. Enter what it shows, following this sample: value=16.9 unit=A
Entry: value=4.25 unit=A
